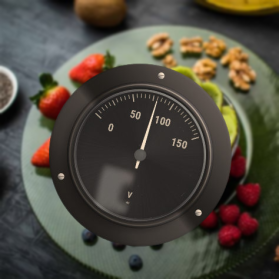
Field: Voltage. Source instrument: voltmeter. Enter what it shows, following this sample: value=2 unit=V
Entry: value=80 unit=V
